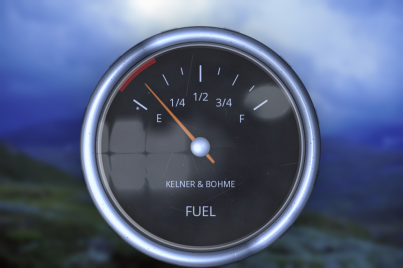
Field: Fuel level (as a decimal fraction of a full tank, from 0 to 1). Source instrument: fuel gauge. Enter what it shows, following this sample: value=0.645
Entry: value=0.125
